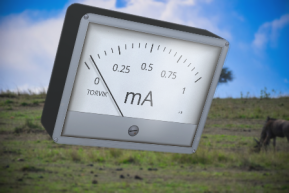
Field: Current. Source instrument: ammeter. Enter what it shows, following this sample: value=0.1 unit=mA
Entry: value=0.05 unit=mA
